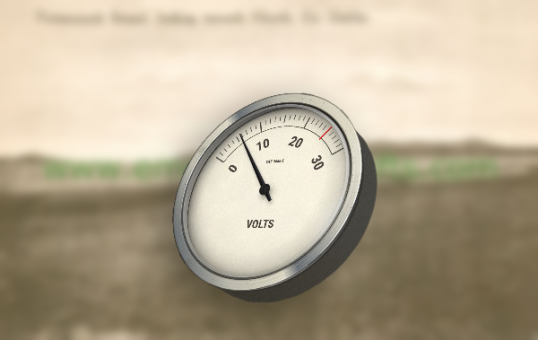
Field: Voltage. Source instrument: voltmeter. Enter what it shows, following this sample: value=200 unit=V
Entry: value=6 unit=V
